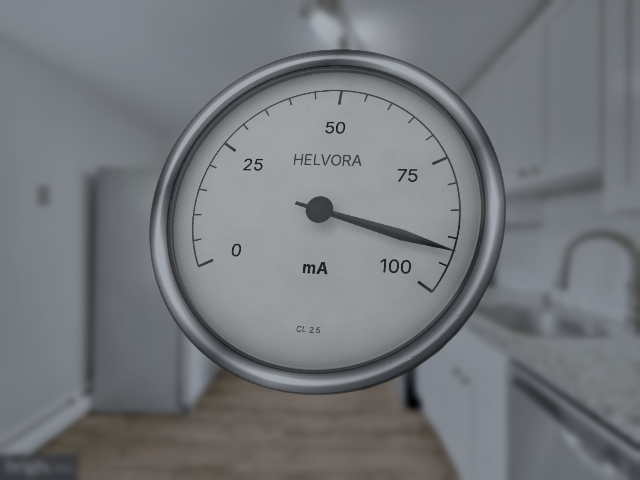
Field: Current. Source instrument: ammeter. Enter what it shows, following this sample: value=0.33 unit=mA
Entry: value=92.5 unit=mA
